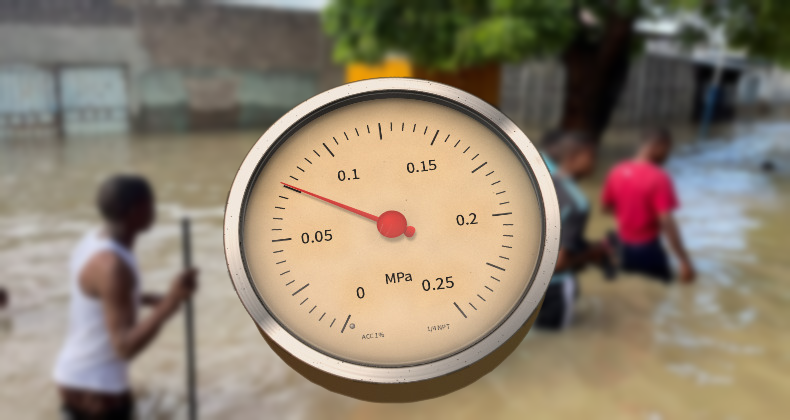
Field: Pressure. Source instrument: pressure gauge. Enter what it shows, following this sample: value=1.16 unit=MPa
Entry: value=0.075 unit=MPa
